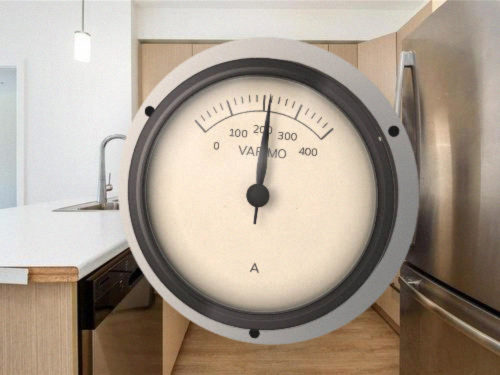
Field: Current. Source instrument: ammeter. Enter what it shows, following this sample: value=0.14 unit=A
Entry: value=220 unit=A
